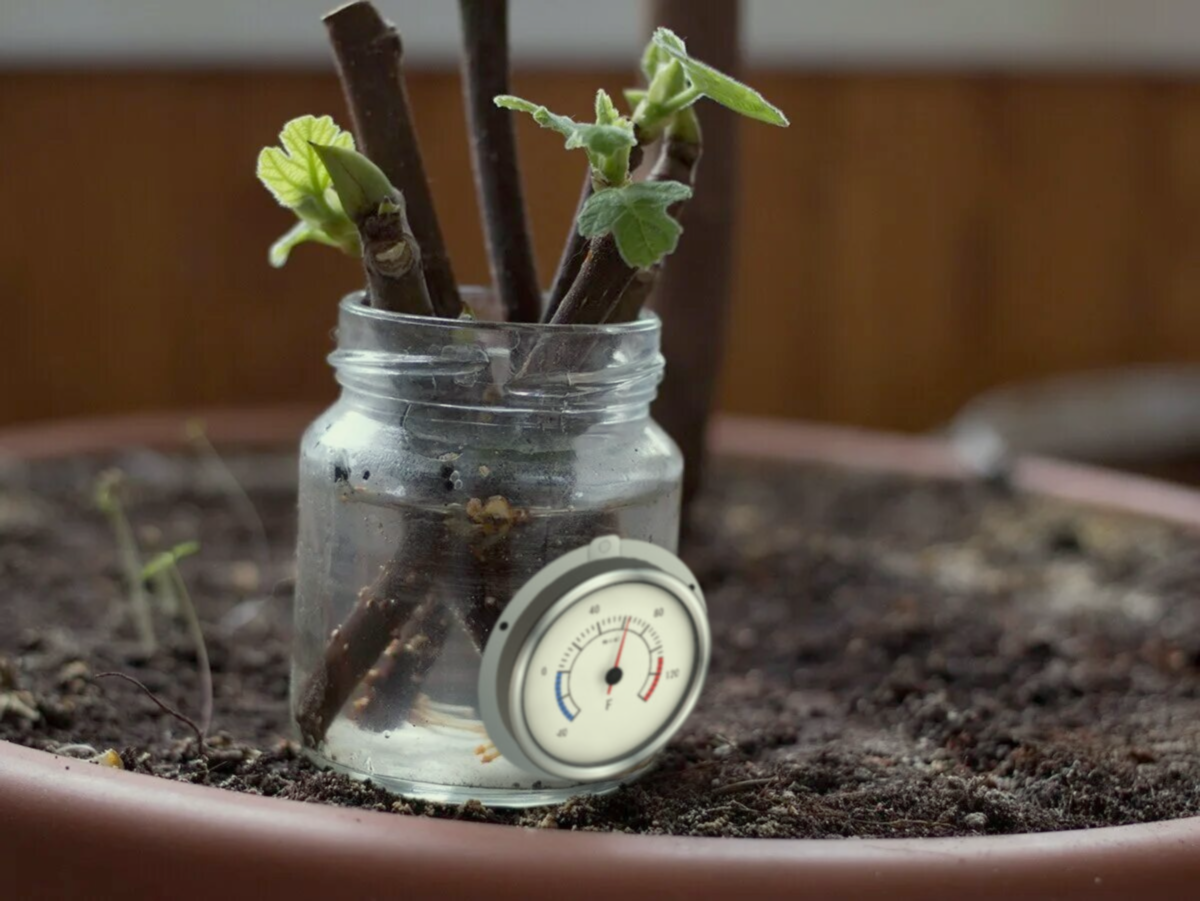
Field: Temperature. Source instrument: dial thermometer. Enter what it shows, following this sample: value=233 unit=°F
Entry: value=60 unit=°F
